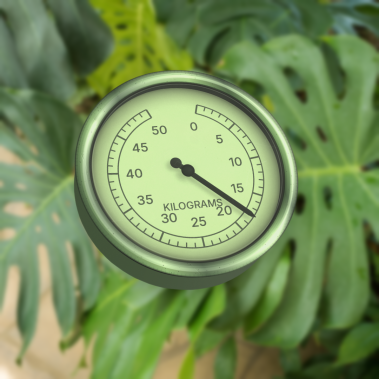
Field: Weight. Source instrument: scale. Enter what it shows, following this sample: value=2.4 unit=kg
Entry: value=18 unit=kg
